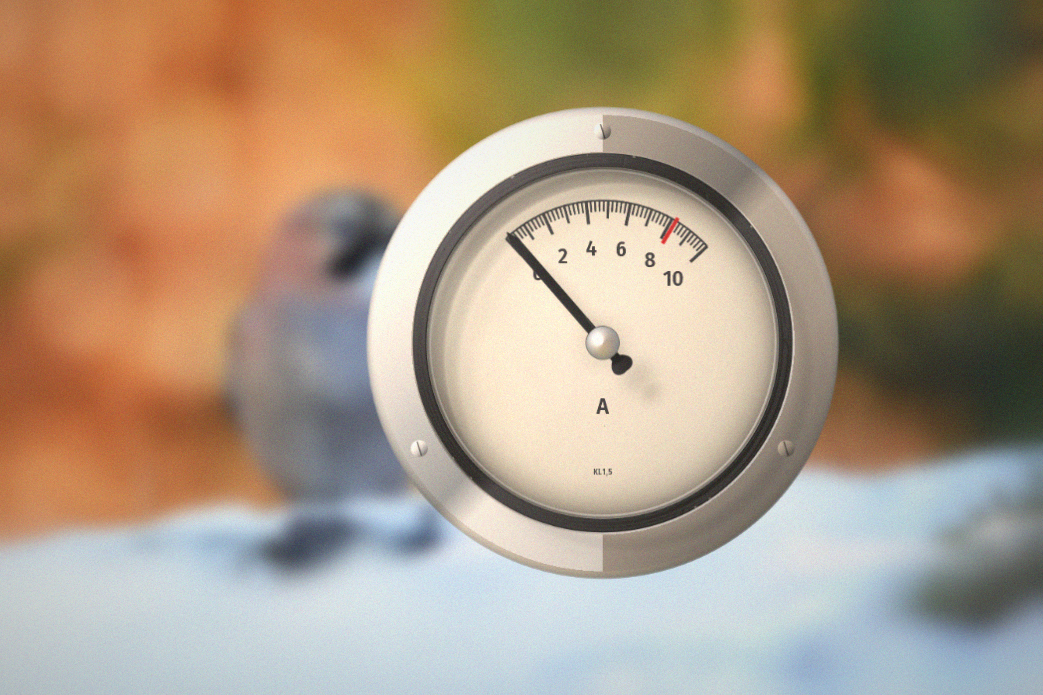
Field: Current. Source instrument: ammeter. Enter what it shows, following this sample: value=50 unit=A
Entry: value=0.2 unit=A
